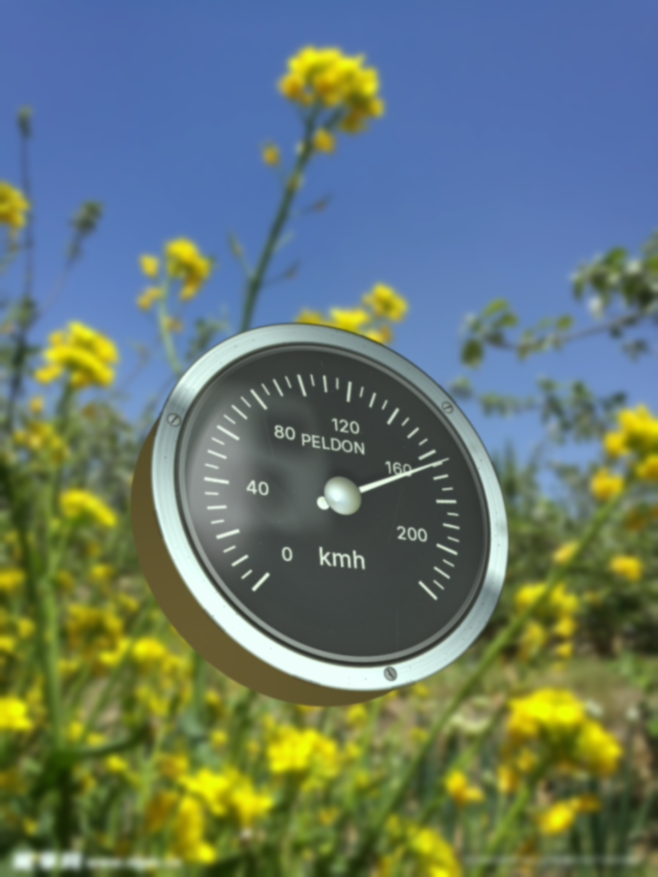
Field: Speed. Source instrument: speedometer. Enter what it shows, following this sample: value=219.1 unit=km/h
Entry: value=165 unit=km/h
